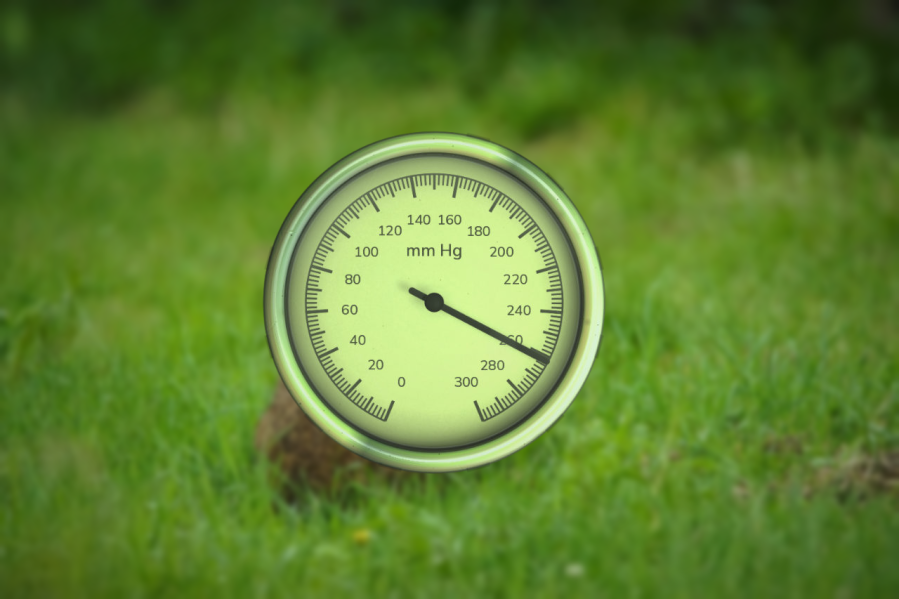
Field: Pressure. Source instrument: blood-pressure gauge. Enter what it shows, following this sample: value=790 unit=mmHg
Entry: value=262 unit=mmHg
